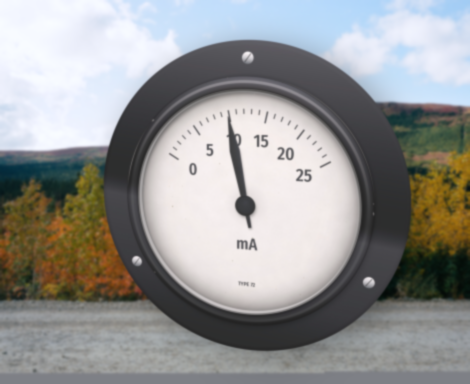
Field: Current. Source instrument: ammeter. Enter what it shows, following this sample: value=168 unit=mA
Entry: value=10 unit=mA
